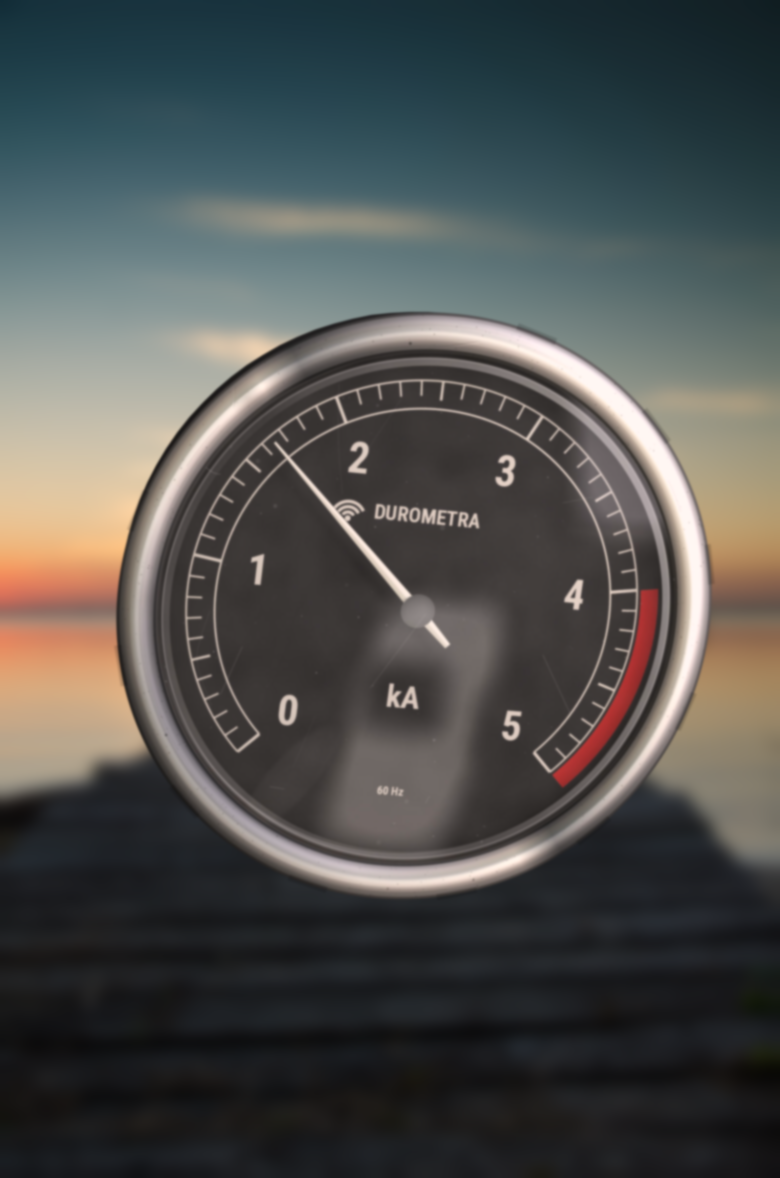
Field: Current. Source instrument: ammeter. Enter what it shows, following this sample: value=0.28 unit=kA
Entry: value=1.65 unit=kA
